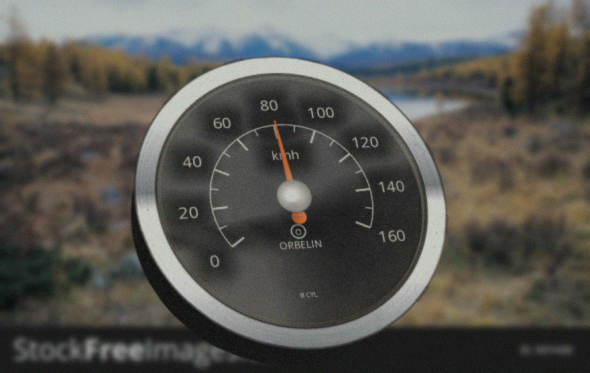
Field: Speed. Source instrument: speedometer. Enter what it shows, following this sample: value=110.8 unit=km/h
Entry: value=80 unit=km/h
